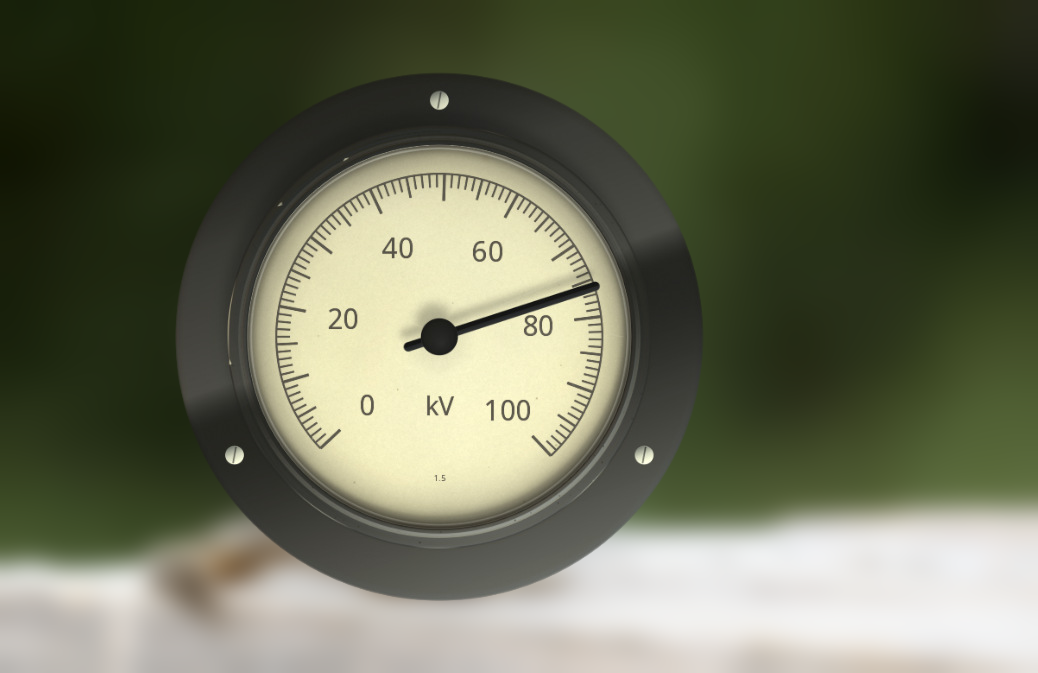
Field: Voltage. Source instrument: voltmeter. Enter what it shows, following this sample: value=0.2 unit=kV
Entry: value=76 unit=kV
